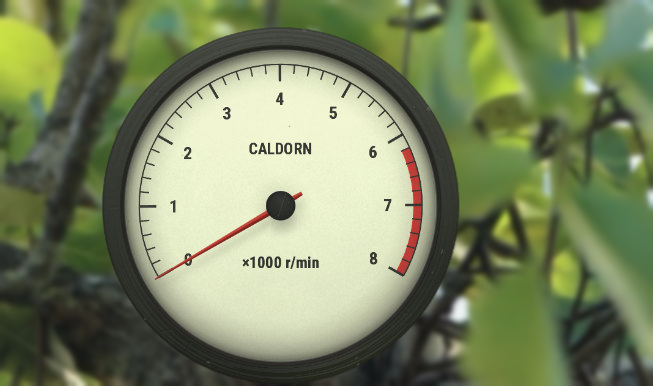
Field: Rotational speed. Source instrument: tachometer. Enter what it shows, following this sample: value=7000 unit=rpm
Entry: value=0 unit=rpm
